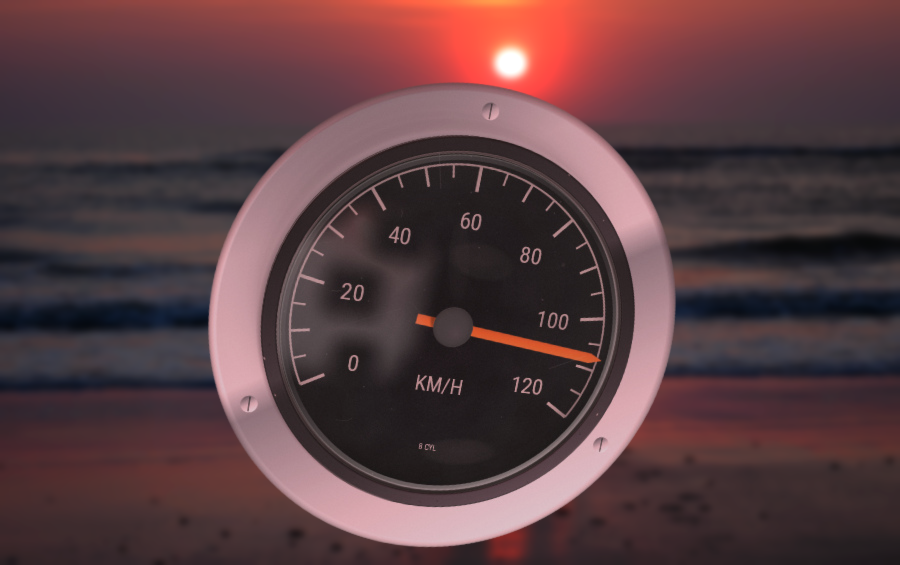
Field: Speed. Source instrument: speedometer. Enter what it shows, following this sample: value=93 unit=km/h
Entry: value=107.5 unit=km/h
